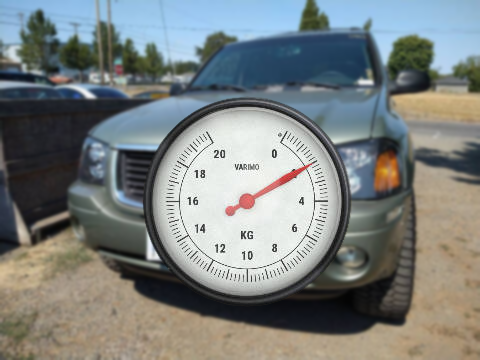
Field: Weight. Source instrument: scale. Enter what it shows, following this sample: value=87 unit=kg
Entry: value=2 unit=kg
